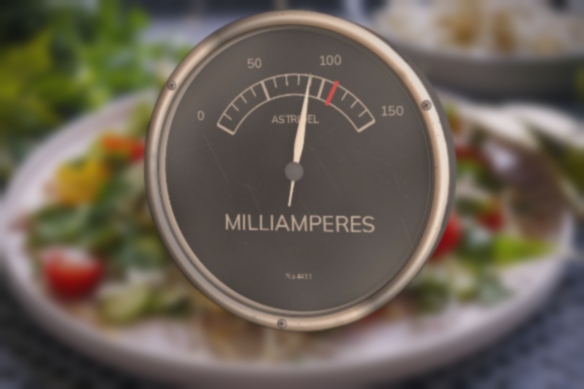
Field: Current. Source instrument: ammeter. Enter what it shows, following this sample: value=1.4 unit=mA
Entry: value=90 unit=mA
